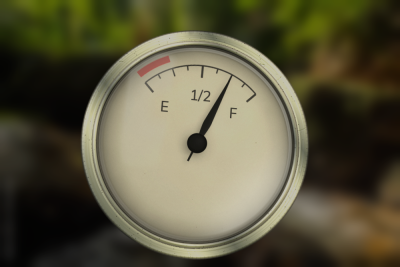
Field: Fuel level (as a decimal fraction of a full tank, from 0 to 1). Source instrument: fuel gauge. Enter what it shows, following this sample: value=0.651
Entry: value=0.75
